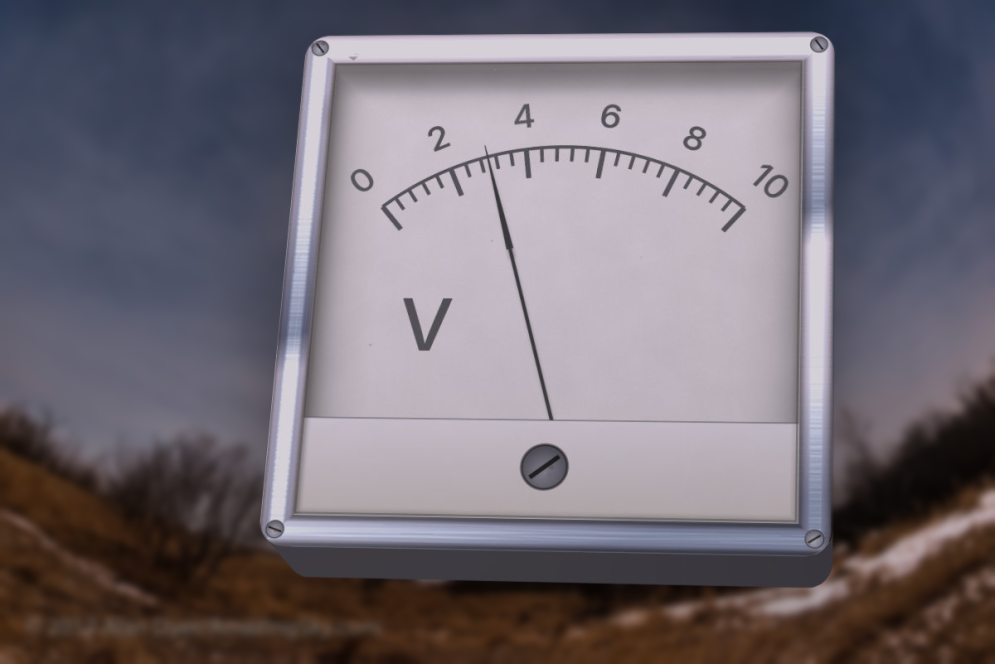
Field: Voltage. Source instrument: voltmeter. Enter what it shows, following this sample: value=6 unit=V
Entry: value=3 unit=V
